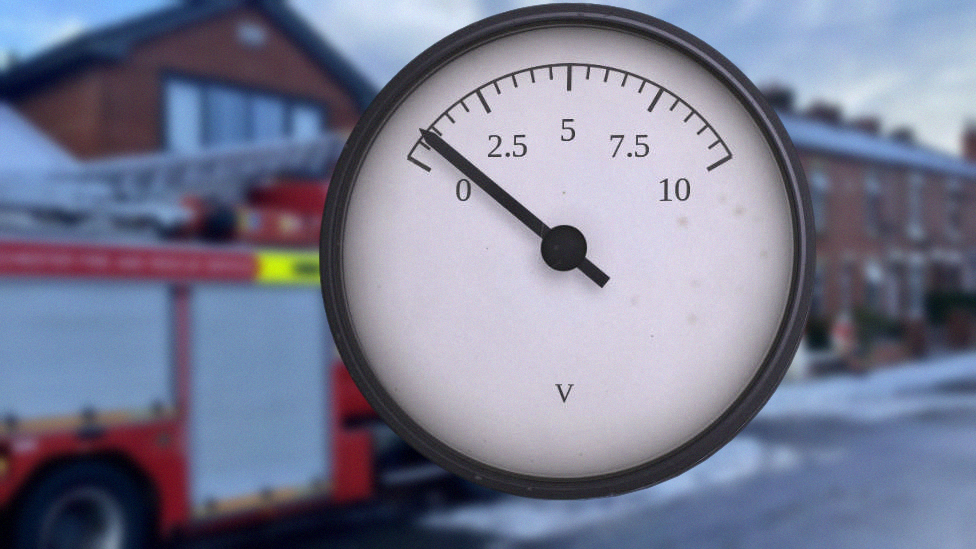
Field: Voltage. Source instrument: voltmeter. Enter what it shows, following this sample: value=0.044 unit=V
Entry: value=0.75 unit=V
